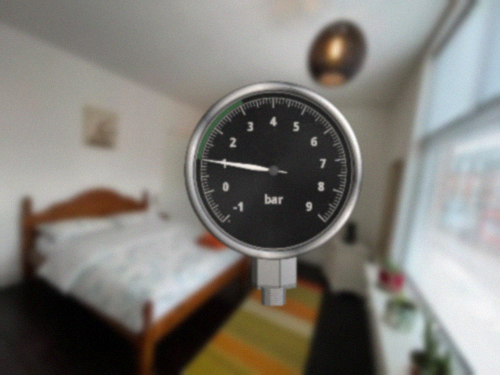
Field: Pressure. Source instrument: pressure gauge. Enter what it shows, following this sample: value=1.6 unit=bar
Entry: value=1 unit=bar
